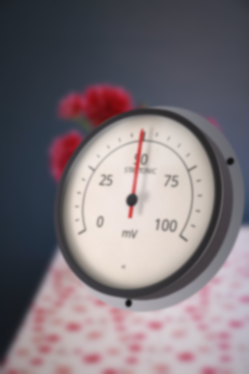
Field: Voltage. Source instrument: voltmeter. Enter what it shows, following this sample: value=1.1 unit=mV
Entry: value=50 unit=mV
